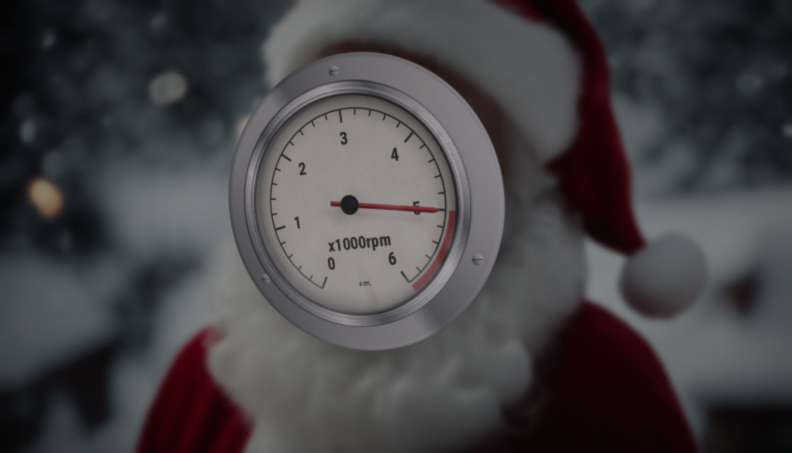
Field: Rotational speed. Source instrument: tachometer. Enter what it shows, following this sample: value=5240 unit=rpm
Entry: value=5000 unit=rpm
